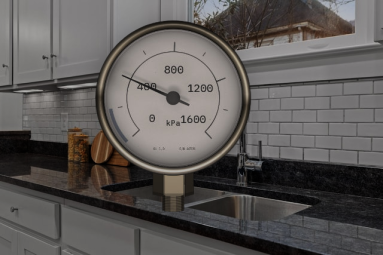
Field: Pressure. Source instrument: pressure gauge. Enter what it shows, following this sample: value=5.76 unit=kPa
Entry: value=400 unit=kPa
